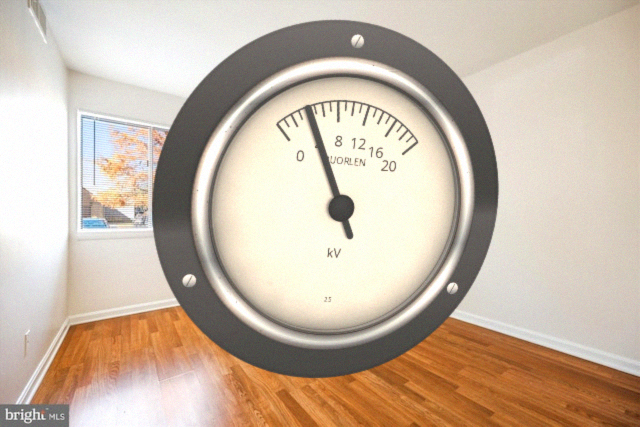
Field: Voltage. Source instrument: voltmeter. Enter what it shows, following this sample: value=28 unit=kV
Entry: value=4 unit=kV
